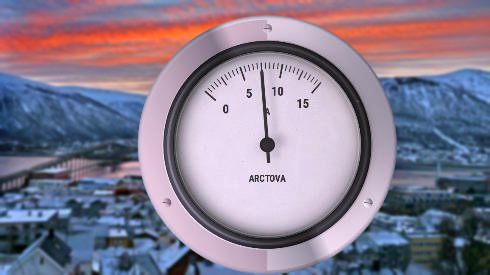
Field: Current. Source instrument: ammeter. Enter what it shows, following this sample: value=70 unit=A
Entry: value=7.5 unit=A
